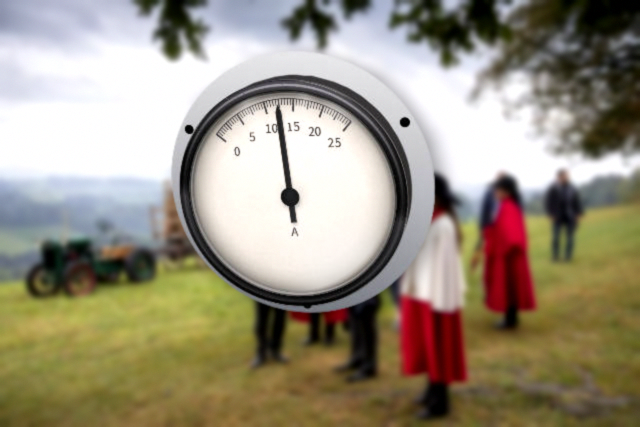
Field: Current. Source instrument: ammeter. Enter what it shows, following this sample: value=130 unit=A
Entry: value=12.5 unit=A
